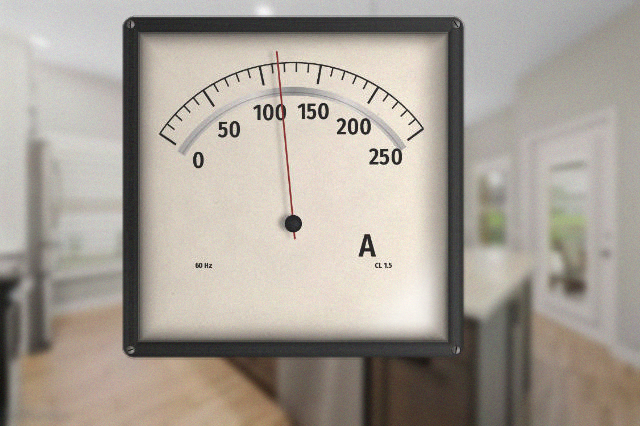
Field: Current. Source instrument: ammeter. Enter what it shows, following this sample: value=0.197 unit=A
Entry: value=115 unit=A
